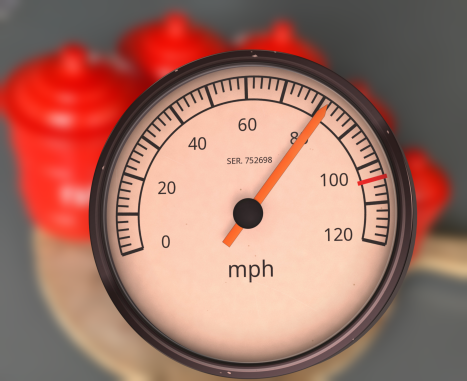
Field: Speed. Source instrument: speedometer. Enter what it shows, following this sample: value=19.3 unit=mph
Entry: value=82 unit=mph
